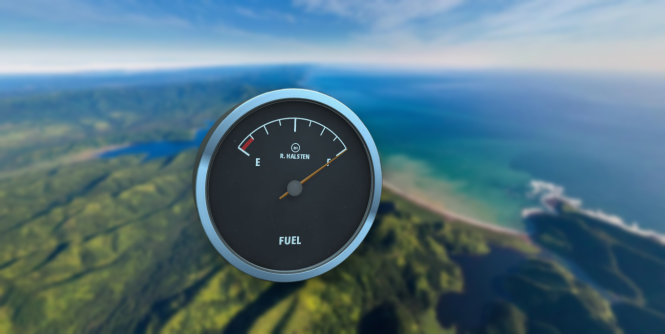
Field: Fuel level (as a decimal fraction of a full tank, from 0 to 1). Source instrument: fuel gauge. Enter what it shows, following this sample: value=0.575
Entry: value=1
